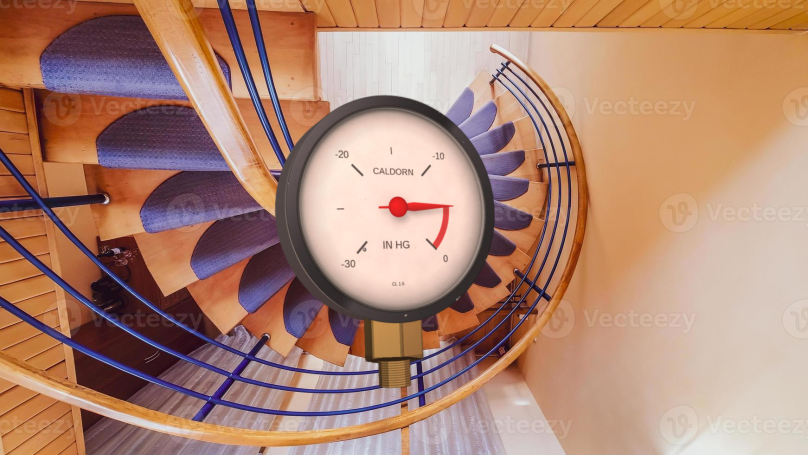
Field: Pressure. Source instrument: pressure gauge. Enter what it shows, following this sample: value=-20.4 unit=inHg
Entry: value=-5 unit=inHg
